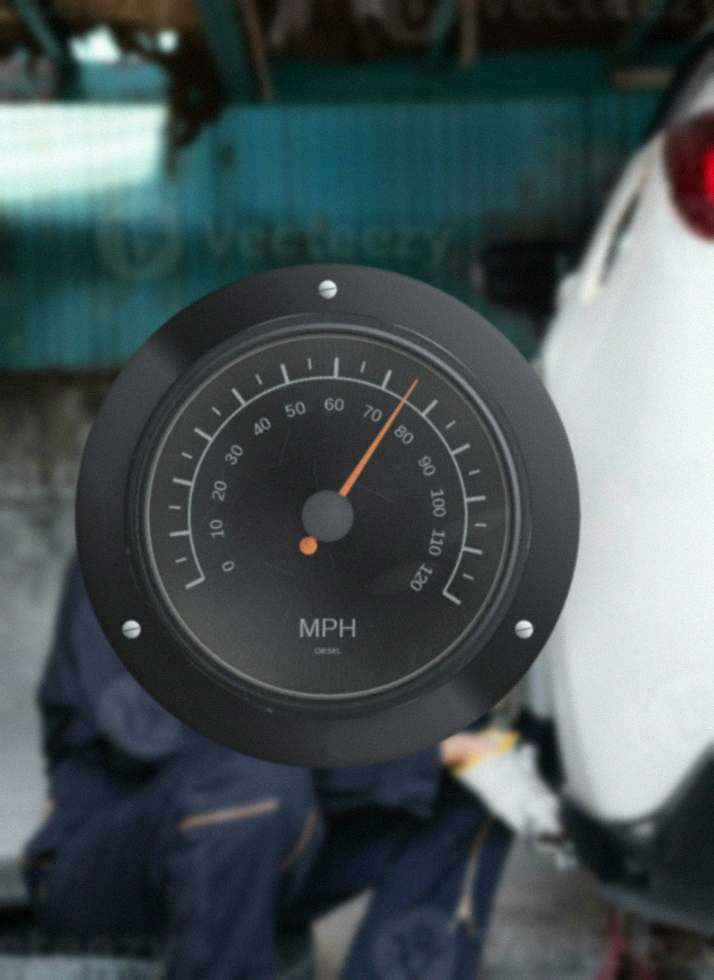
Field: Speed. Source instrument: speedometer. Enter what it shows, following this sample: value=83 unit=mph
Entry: value=75 unit=mph
